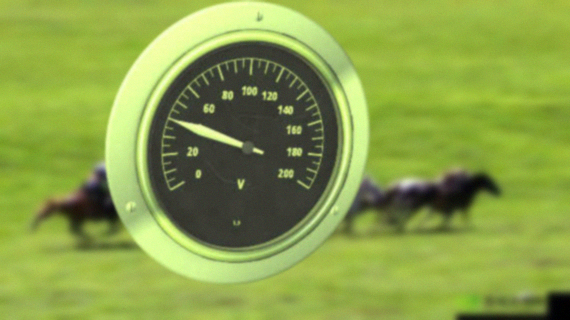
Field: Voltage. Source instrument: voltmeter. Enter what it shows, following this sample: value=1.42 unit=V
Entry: value=40 unit=V
